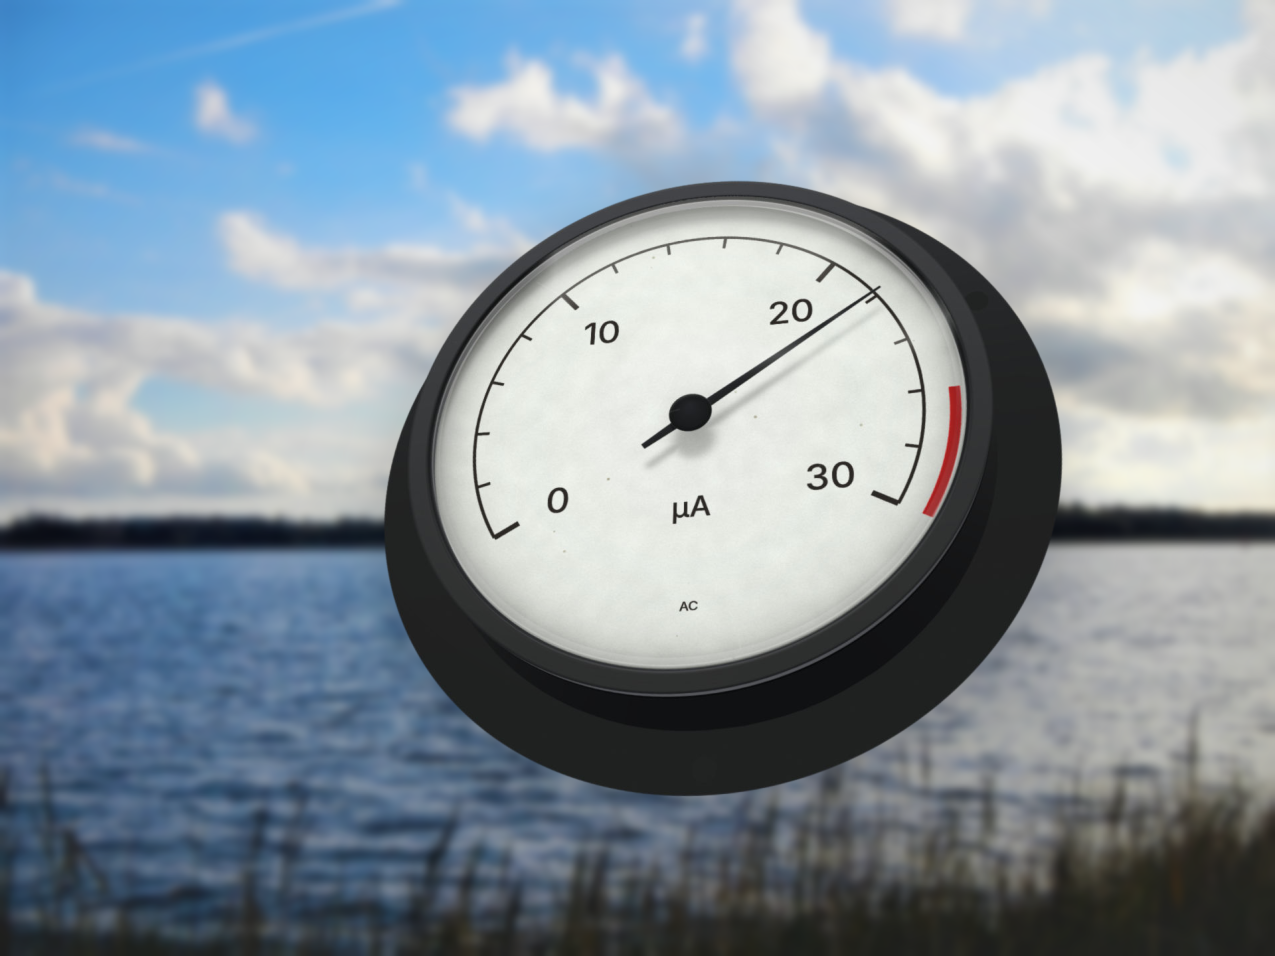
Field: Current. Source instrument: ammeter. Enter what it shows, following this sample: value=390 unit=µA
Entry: value=22 unit=µA
